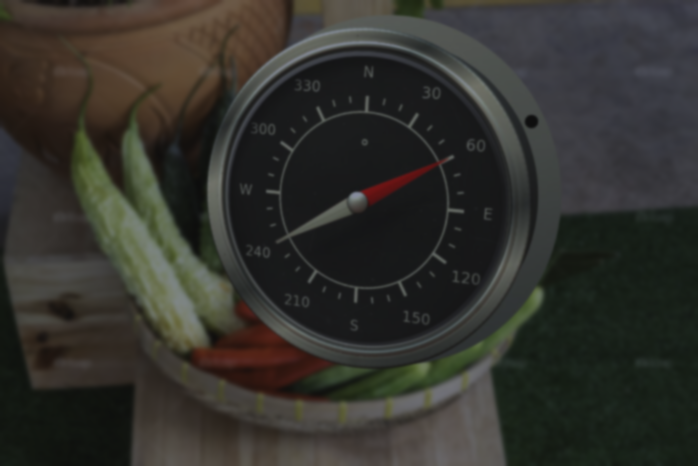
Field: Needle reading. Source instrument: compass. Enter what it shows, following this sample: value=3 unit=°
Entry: value=60 unit=°
